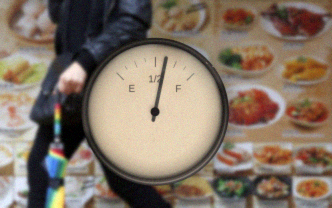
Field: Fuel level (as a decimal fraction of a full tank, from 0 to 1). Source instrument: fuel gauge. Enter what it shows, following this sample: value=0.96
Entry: value=0.625
